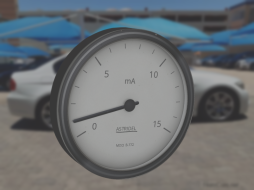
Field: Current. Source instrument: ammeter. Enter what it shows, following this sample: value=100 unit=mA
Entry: value=1 unit=mA
